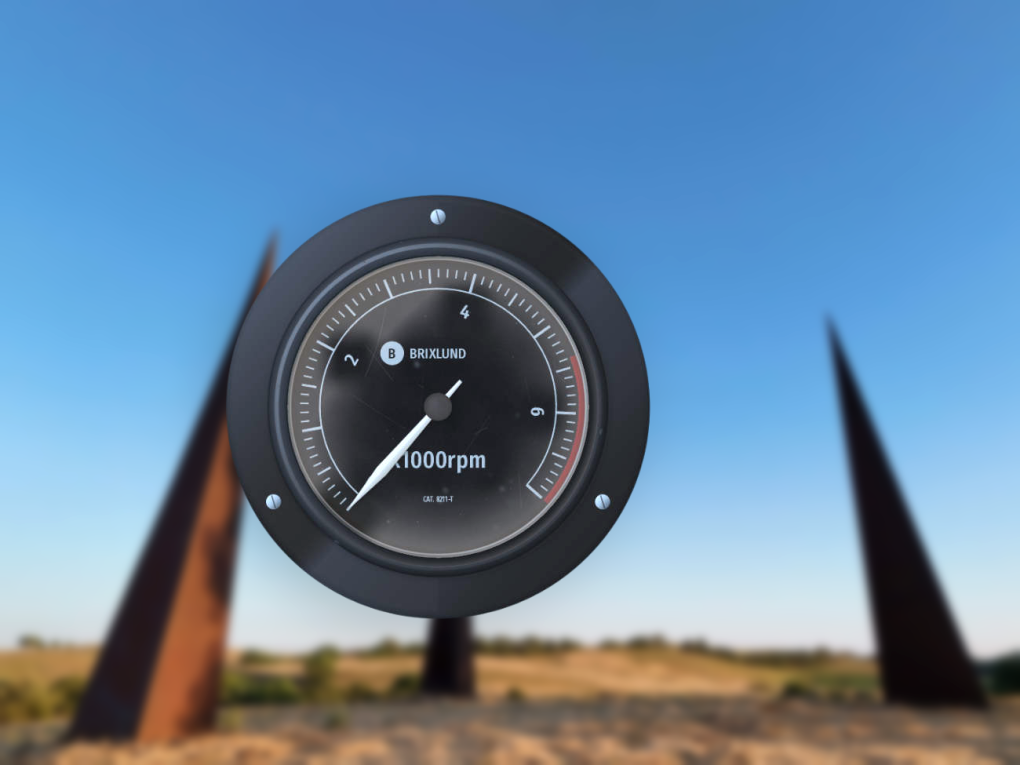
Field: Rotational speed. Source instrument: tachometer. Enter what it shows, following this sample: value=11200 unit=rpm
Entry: value=0 unit=rpm
